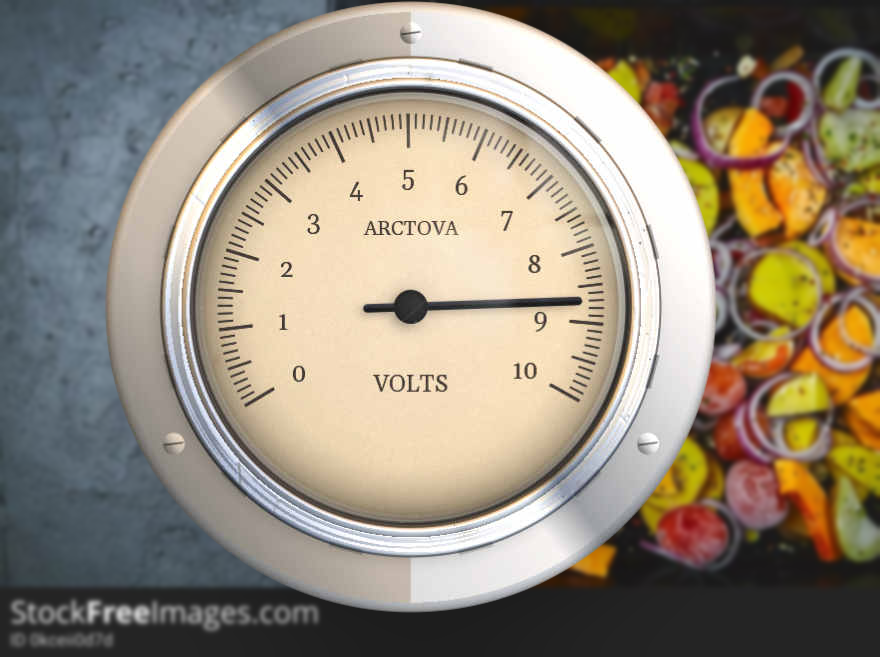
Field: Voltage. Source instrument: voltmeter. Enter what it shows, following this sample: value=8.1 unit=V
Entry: value=8.7 unit=V
